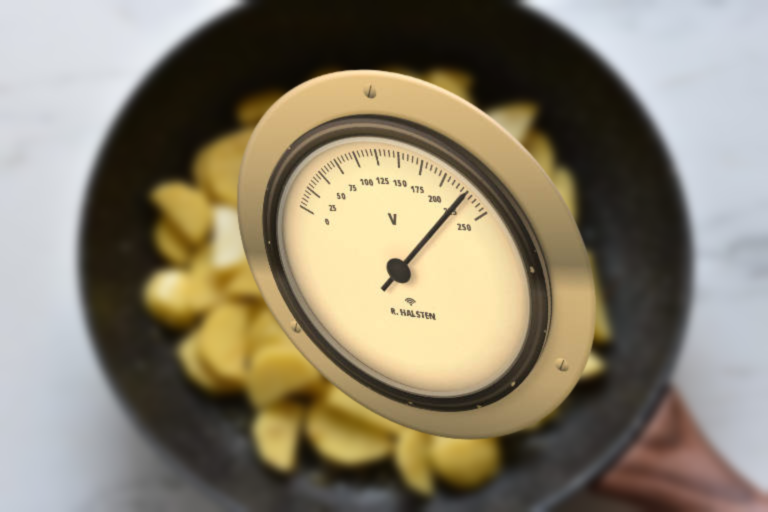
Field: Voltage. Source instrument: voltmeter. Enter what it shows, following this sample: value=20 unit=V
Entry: value=225 unit=V
